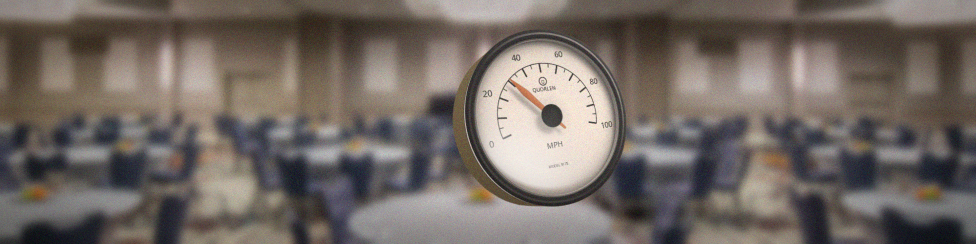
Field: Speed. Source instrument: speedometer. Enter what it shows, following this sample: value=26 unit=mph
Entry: value=30 unit=mph
